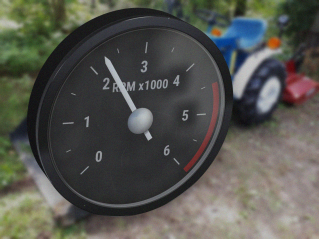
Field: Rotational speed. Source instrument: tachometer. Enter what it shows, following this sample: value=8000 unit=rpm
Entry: value=2250 unit=rpm
